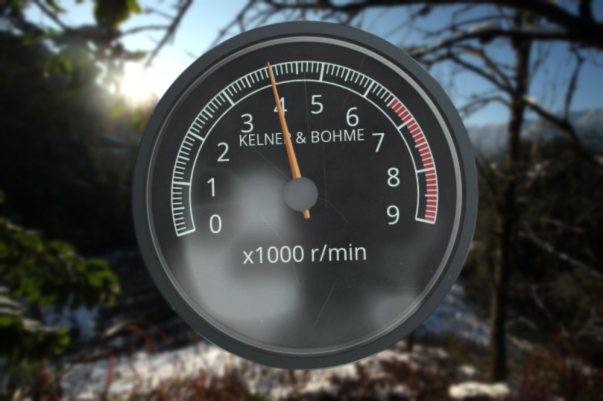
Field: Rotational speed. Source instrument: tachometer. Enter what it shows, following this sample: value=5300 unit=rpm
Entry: value=4000 unit=rpm
